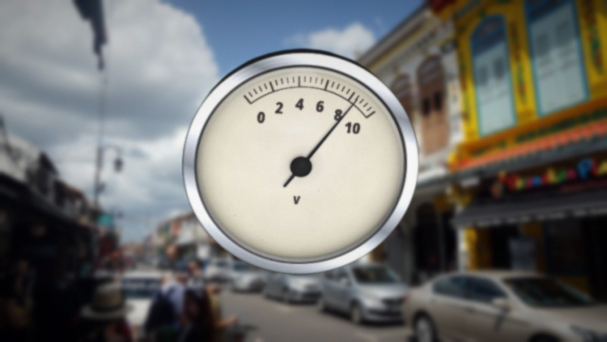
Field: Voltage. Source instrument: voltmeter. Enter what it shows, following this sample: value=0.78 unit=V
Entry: value=8.4 unit=V
